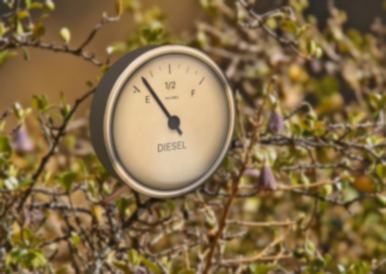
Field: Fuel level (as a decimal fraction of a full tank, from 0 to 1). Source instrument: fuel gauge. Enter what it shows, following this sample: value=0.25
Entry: value=0.125
